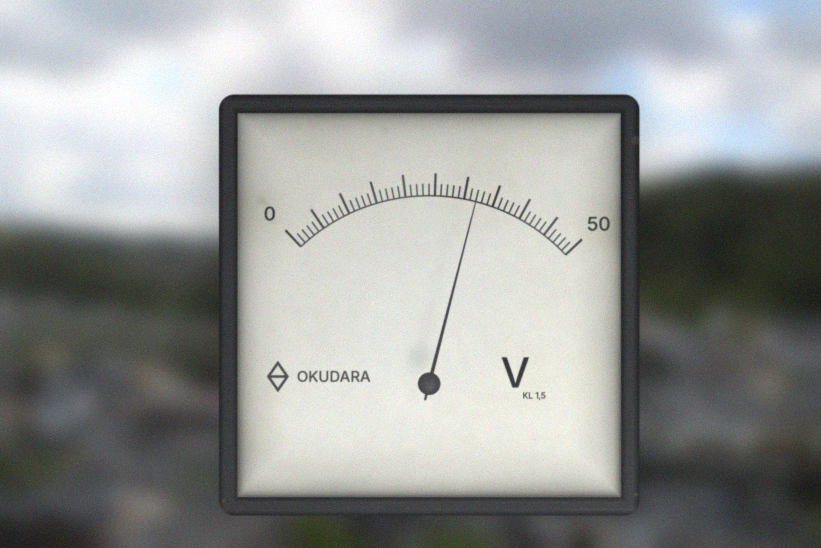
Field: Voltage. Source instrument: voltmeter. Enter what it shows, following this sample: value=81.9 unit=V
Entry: value=32 unit=V
